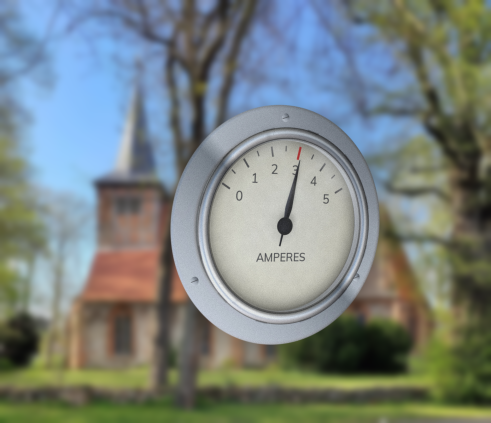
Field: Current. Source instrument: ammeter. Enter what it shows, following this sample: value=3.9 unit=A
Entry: value=3 unit=A
